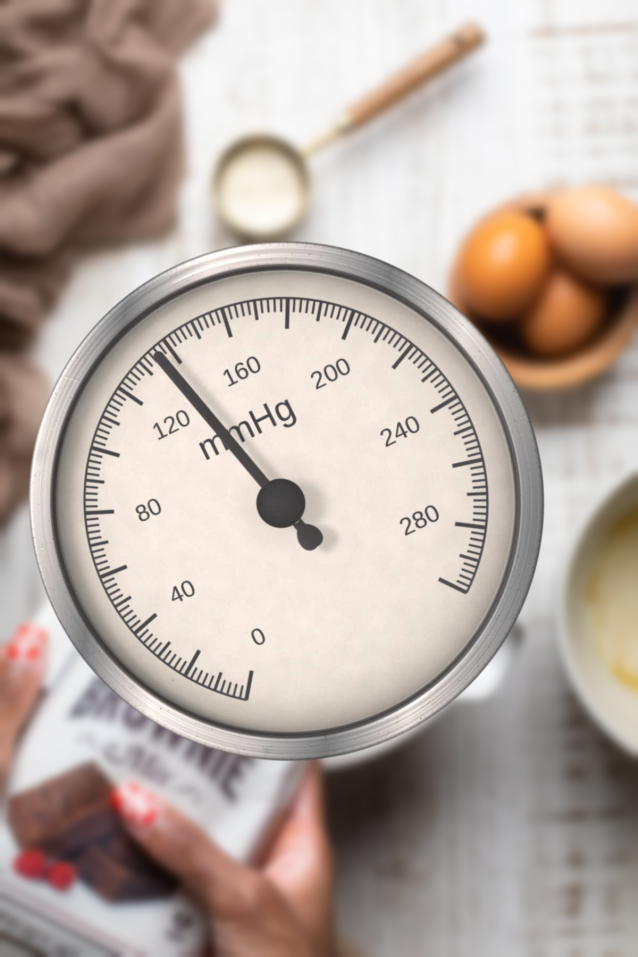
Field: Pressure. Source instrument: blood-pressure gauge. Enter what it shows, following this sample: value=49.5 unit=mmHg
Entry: value=136 unit=mmHg
